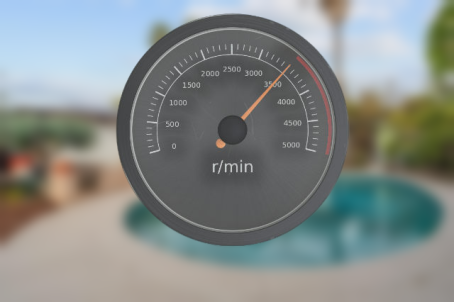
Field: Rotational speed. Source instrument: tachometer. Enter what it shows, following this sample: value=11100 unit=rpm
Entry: value=3500 unit=rpm
